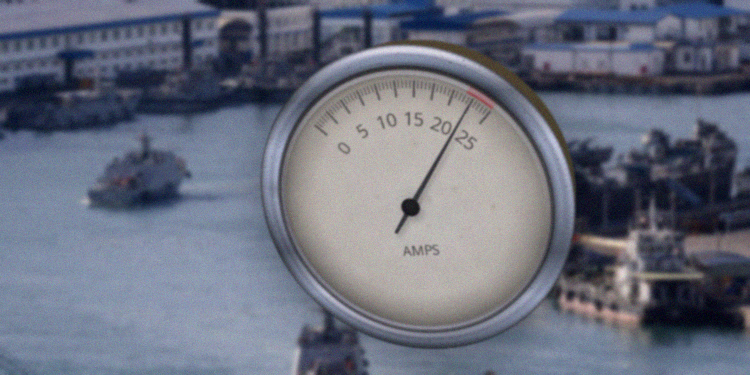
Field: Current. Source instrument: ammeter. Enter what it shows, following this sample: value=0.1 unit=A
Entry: value=22.5 unit=A
